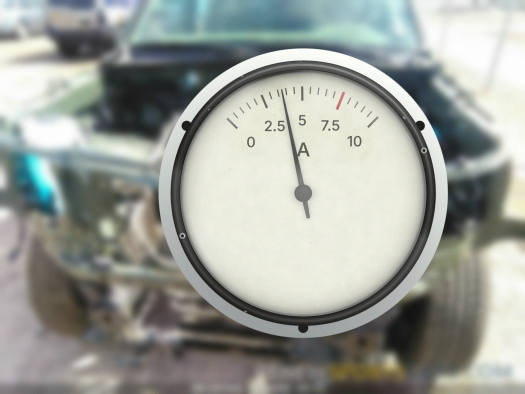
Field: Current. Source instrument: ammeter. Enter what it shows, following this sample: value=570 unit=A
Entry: value=3.75 unit=A
